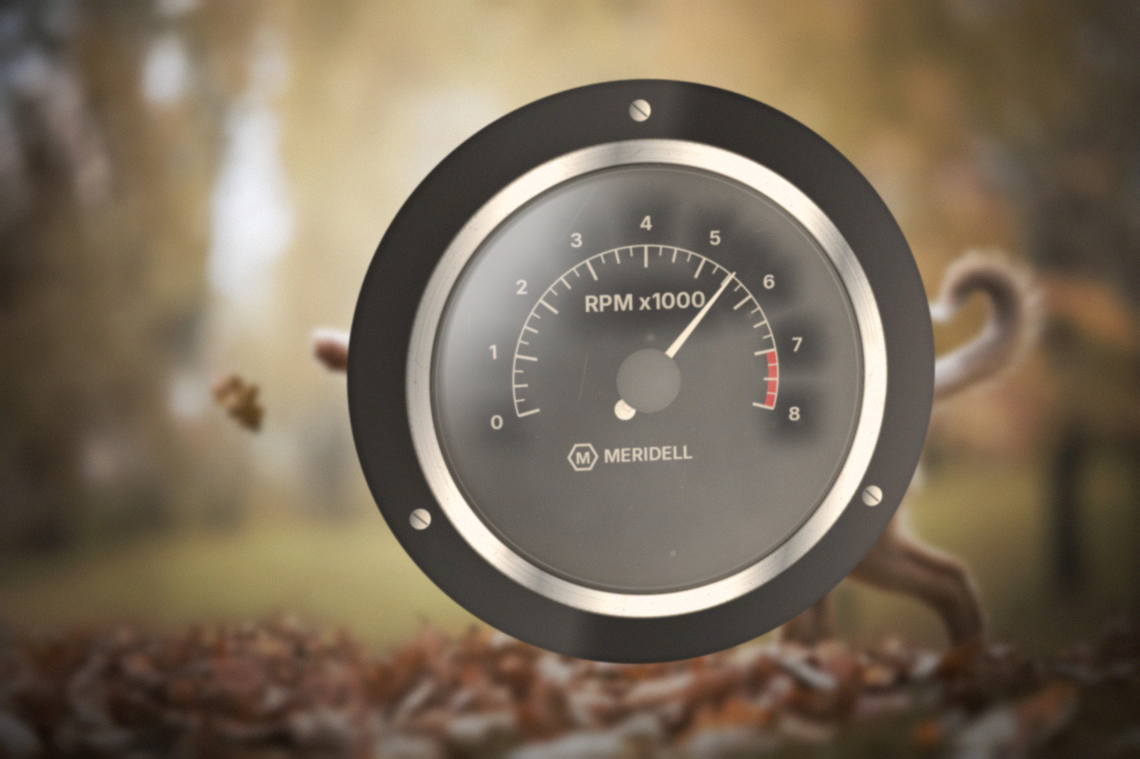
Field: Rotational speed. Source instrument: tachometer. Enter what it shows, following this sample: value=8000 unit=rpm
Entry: value=5500 unit=rpm
